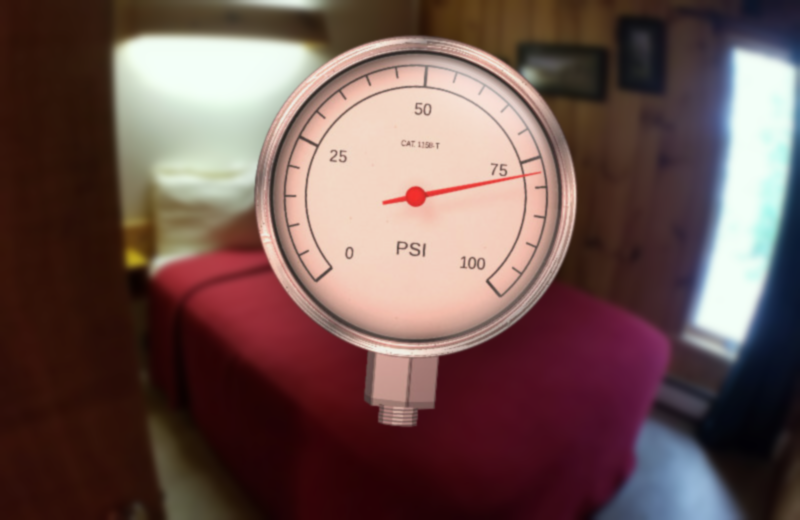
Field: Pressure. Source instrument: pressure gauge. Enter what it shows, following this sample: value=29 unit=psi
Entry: value=77.5 unit=psi
